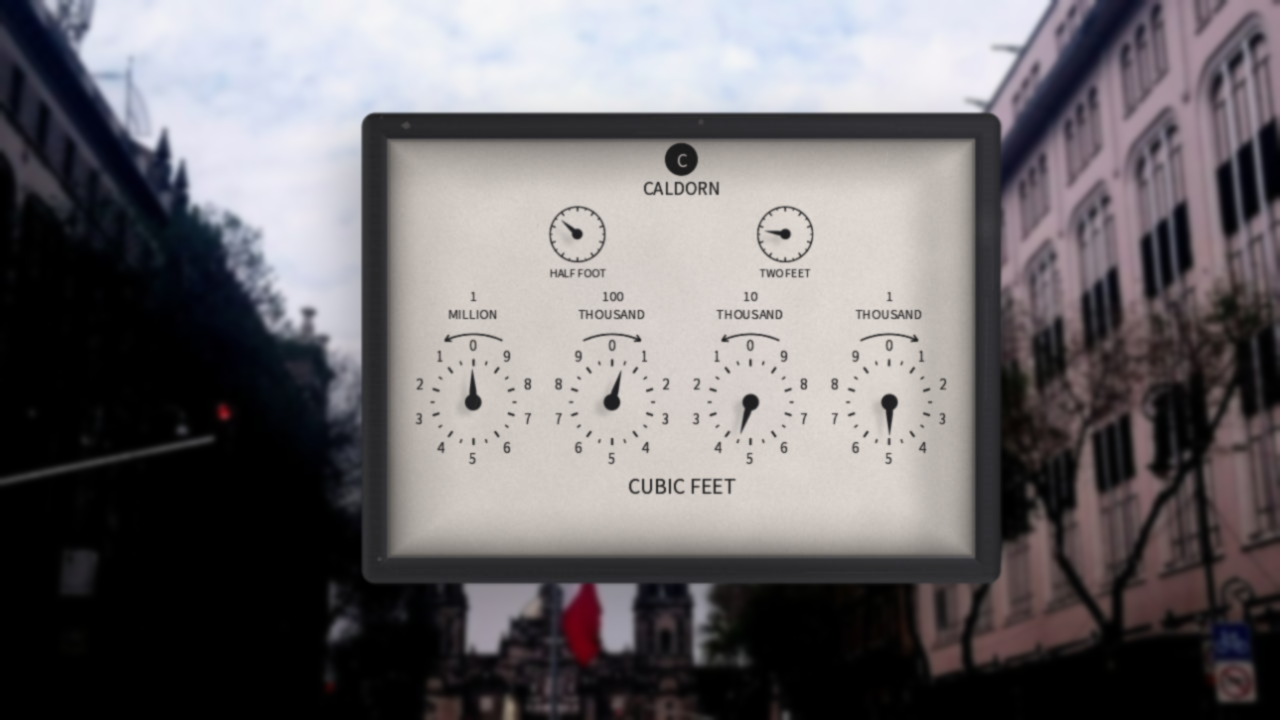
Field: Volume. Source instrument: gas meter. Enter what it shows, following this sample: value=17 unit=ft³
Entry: value=4500 unit=ft³
